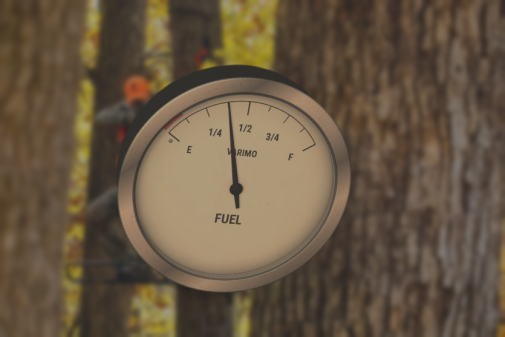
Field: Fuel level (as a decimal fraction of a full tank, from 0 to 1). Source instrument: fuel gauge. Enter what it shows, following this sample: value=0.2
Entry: value=0.375
